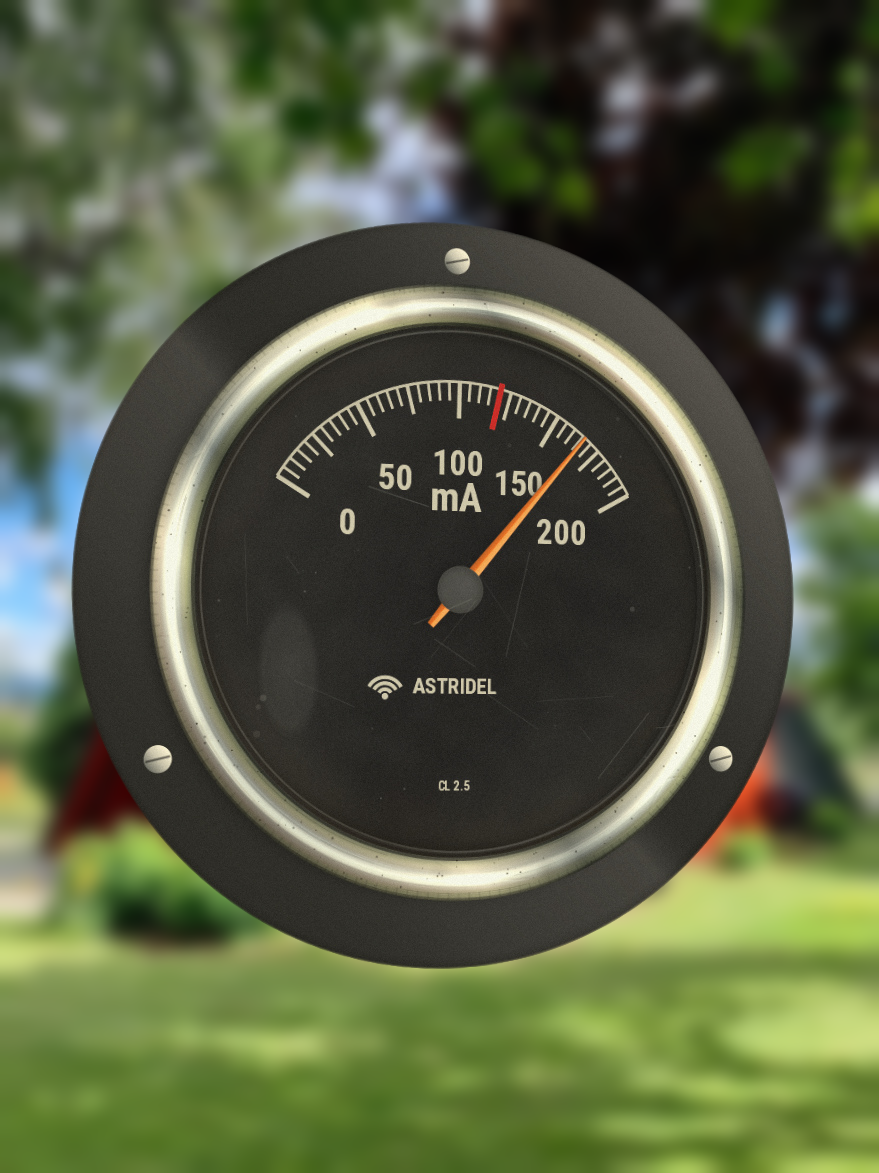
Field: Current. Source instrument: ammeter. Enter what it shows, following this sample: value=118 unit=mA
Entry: value=165 unit=mA
